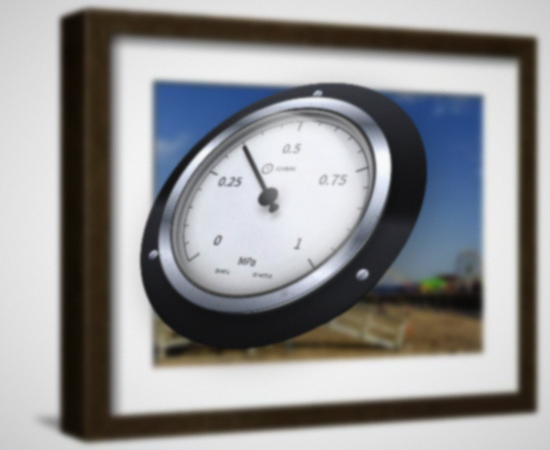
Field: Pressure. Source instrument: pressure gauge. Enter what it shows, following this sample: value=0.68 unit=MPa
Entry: value=0.35 unit=MPa
